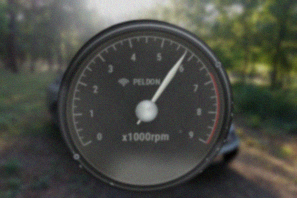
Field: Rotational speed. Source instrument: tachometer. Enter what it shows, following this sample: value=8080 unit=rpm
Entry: value=5750 unit=rpm
